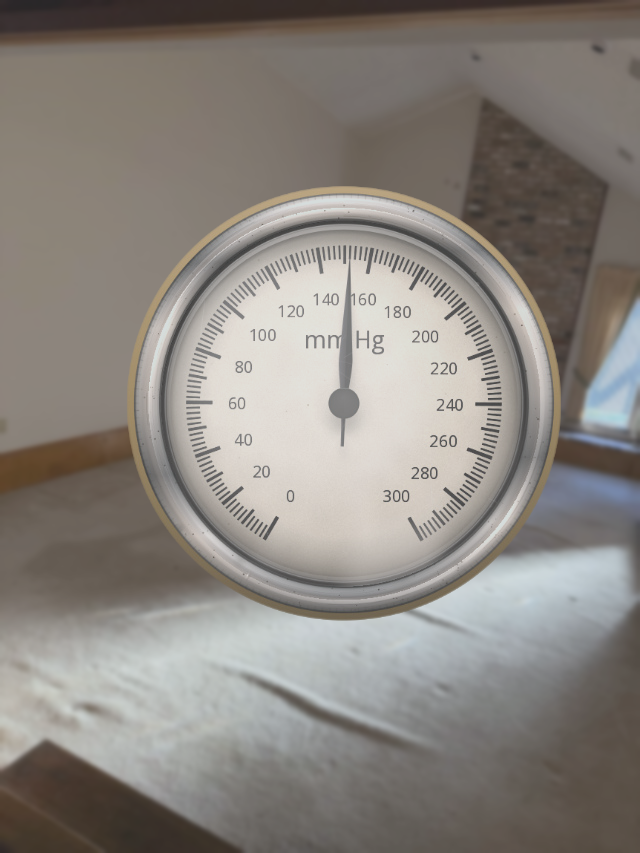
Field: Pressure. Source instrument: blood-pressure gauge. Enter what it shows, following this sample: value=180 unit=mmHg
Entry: value=152 unit=mmHg
